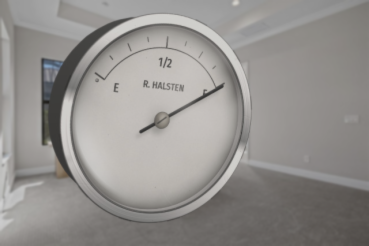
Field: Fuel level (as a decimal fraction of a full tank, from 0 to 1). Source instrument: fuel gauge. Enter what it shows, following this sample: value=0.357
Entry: value=1
